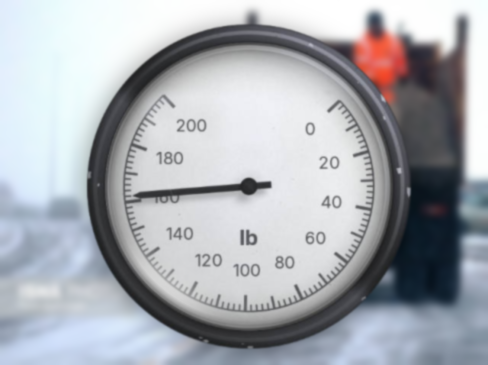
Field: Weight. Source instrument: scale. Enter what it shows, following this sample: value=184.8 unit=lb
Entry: value=162 unit=lb
